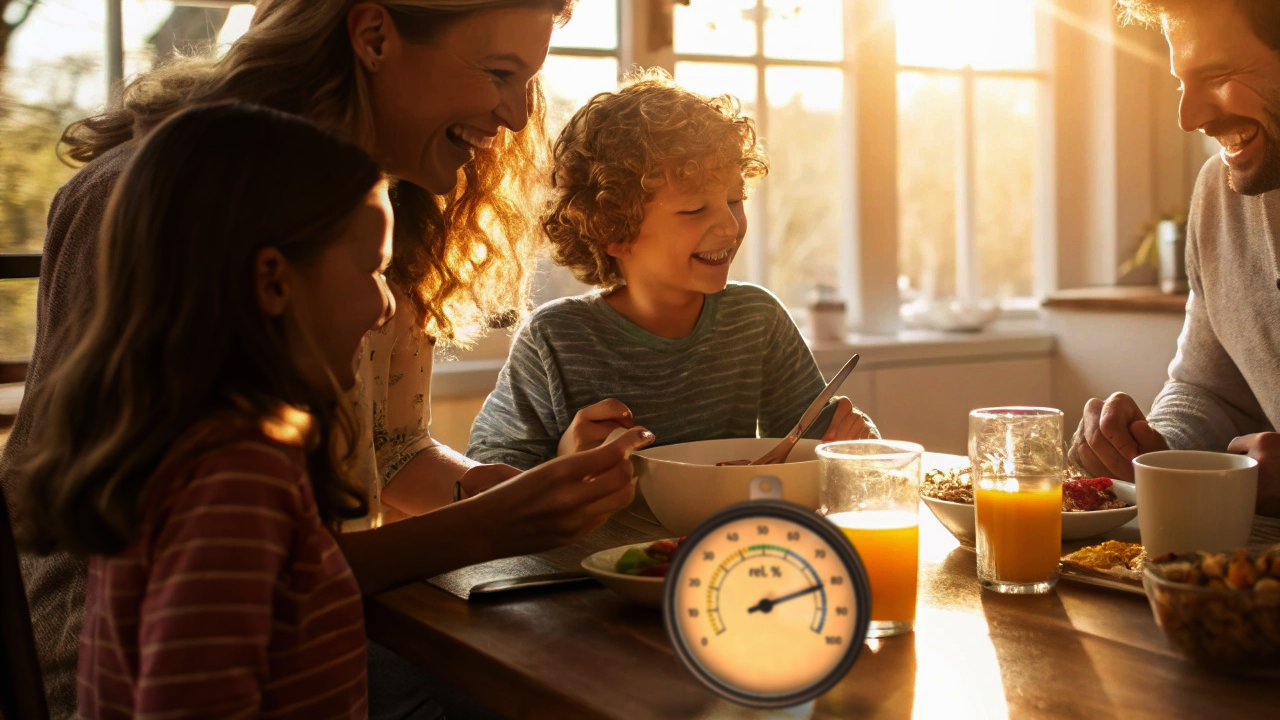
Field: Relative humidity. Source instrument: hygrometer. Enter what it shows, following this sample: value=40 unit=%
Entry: value=80 unit=%
